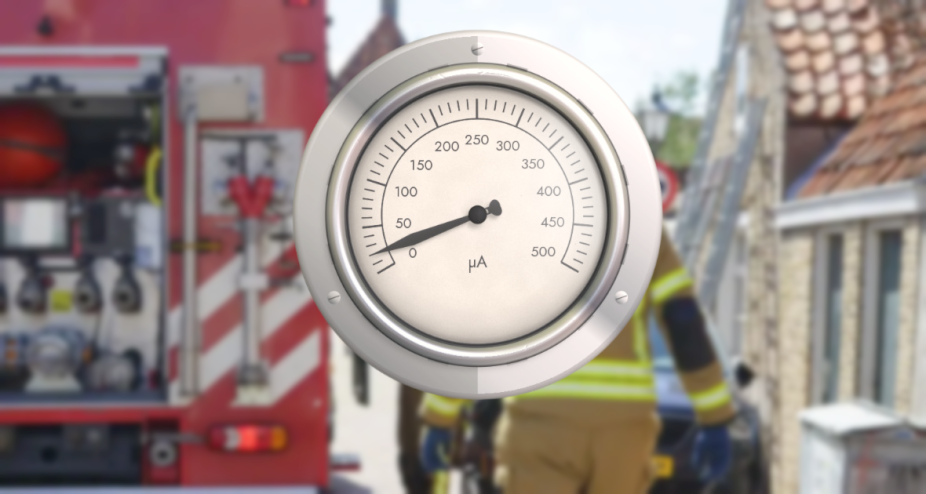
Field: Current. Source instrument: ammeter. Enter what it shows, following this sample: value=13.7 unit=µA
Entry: value=20 unit=µA
